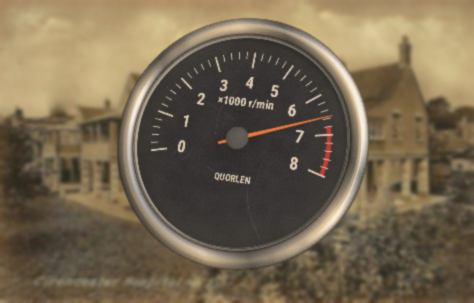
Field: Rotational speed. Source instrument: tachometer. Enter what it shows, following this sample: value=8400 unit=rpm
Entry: value=6600 unit=rpm
